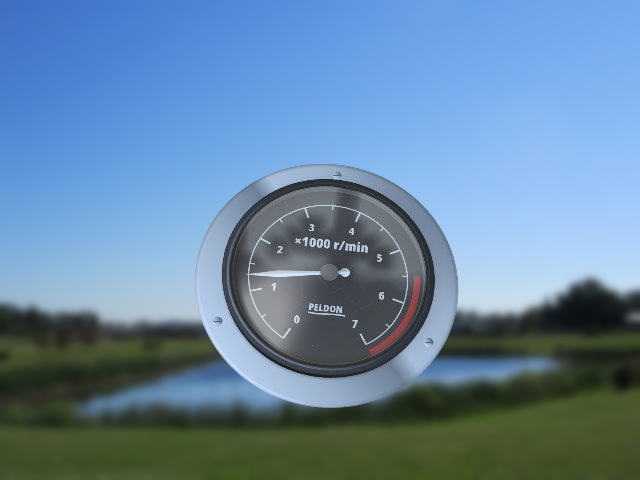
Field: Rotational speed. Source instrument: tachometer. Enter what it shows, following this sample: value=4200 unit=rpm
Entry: value=1250 unit=rpm
